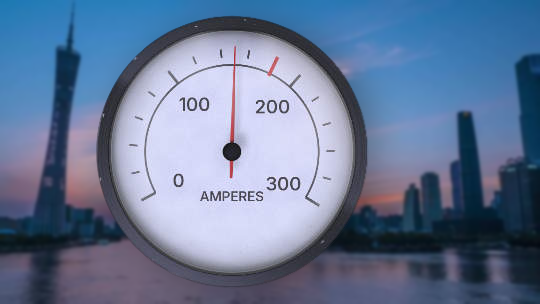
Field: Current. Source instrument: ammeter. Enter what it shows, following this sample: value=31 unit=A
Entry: value=150 unit=A
